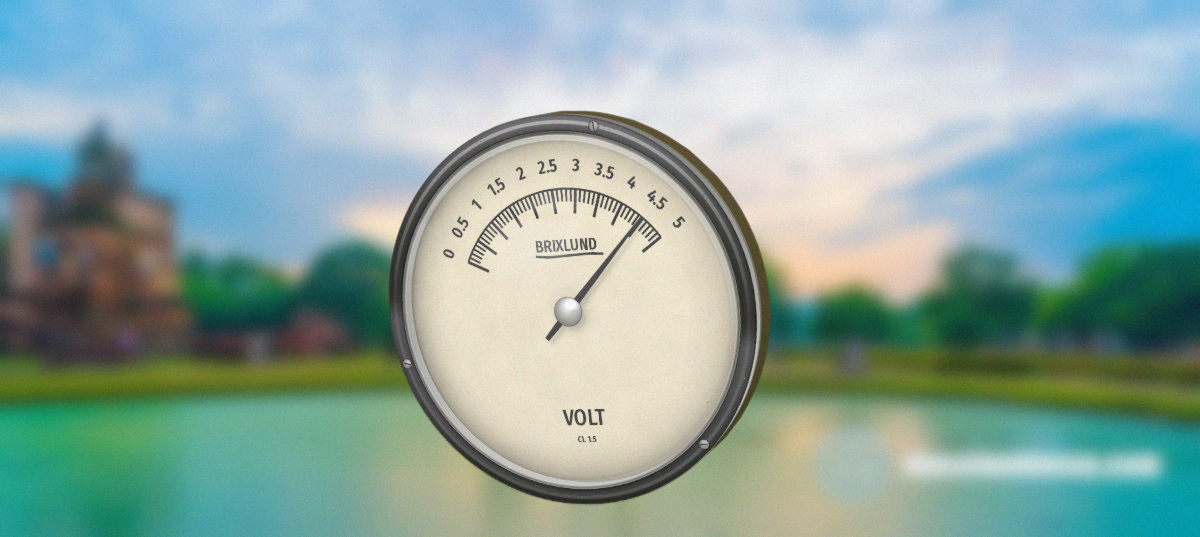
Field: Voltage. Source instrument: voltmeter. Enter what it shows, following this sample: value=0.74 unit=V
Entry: value=4.5 unit=V
